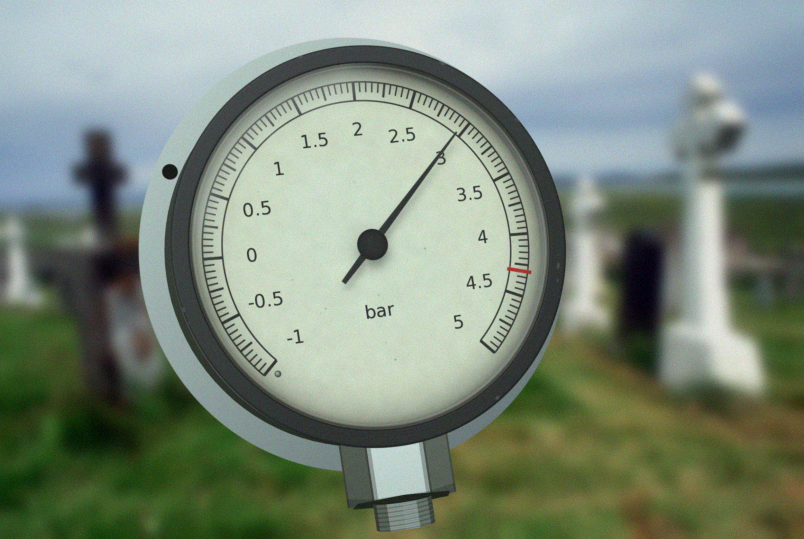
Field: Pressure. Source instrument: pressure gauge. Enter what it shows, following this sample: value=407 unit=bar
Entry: value=2.95 unit=bar
